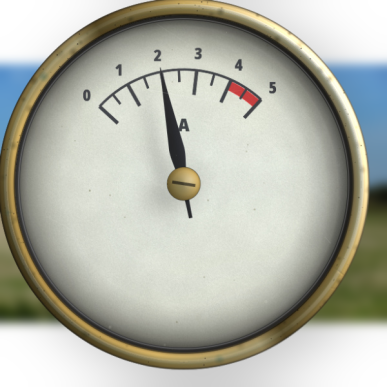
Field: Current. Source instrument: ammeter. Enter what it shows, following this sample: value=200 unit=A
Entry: value=2 unit=A
